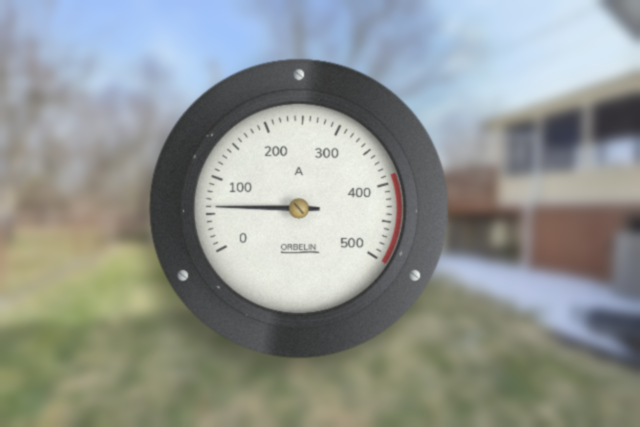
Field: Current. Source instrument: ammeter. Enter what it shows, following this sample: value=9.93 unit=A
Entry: value=60 unit=A
